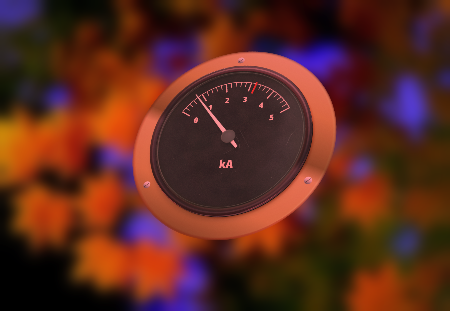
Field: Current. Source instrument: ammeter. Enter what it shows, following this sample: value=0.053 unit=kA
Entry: value=0.8 unit=kA
